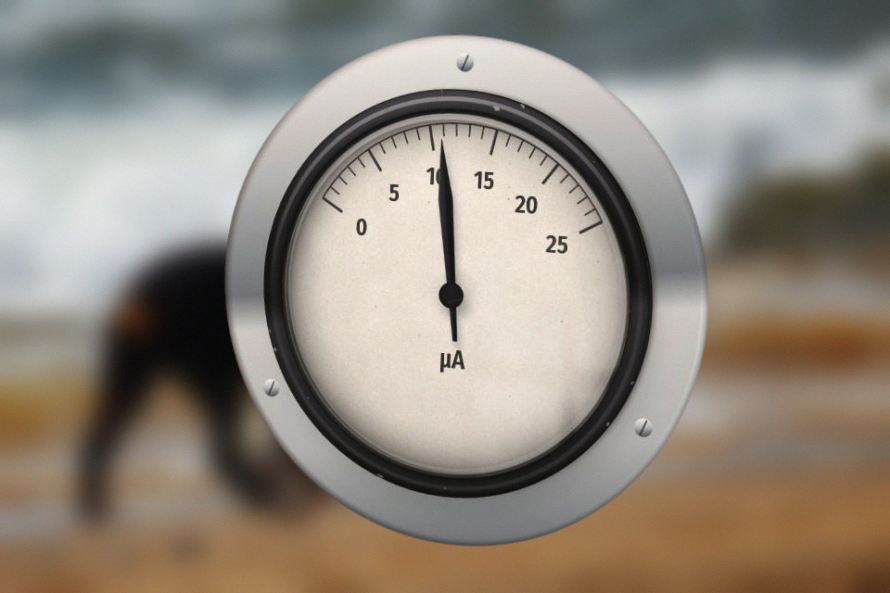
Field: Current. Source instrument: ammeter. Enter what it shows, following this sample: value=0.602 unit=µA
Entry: value=11 unit=µA
